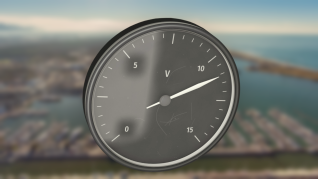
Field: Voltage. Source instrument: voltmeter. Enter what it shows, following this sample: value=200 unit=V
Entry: value=11 unit=V
